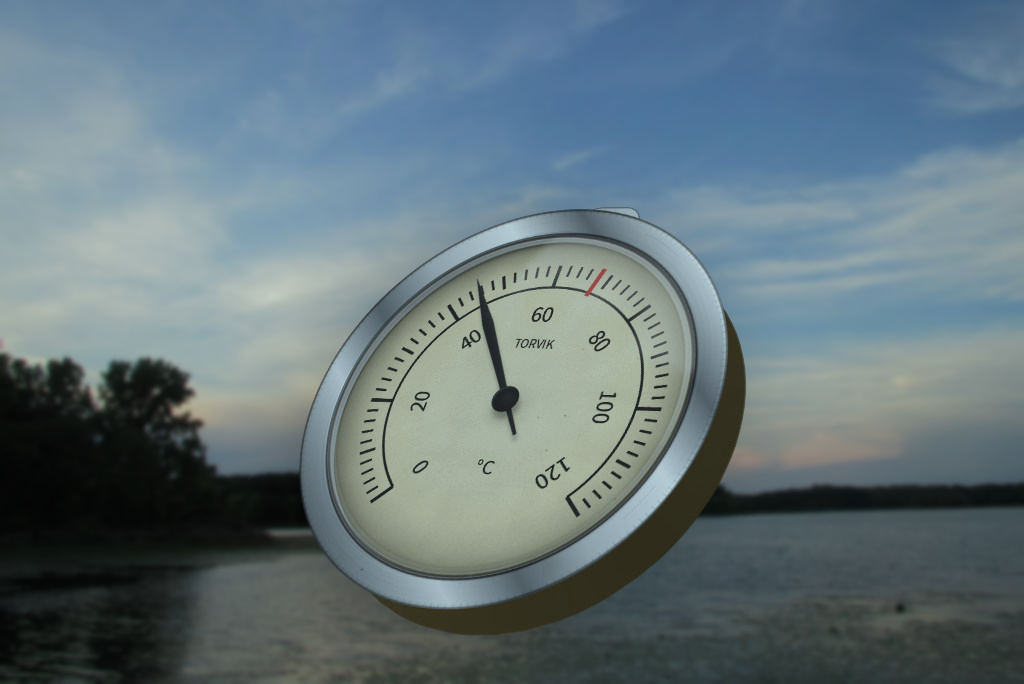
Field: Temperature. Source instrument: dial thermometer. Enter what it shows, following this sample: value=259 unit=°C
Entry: value=46 unit=°C
